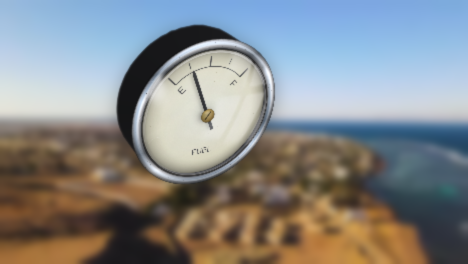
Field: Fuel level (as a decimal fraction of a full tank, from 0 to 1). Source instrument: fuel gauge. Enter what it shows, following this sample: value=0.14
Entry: value=0.25
